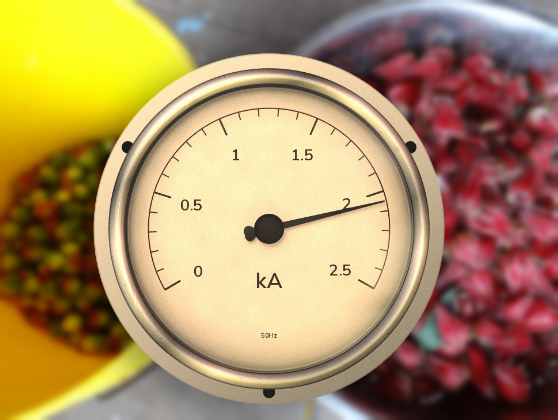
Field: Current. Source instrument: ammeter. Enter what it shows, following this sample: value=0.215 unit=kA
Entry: value=2.05 unit=kA
